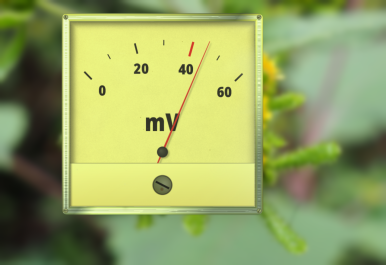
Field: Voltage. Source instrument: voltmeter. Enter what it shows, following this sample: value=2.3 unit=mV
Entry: value=45 unit=mV
